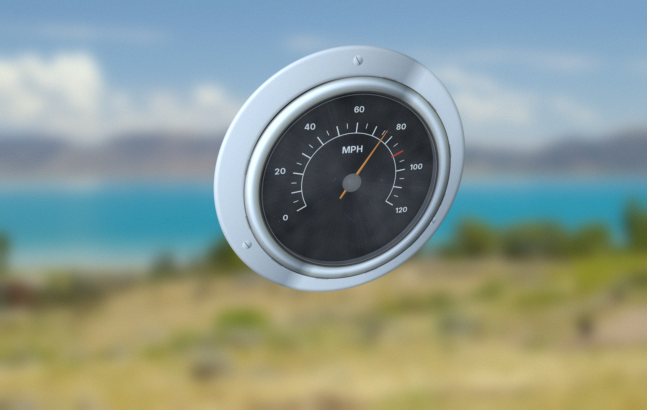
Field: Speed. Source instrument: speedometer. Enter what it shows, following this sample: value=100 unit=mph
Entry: value=75 unit=mph
